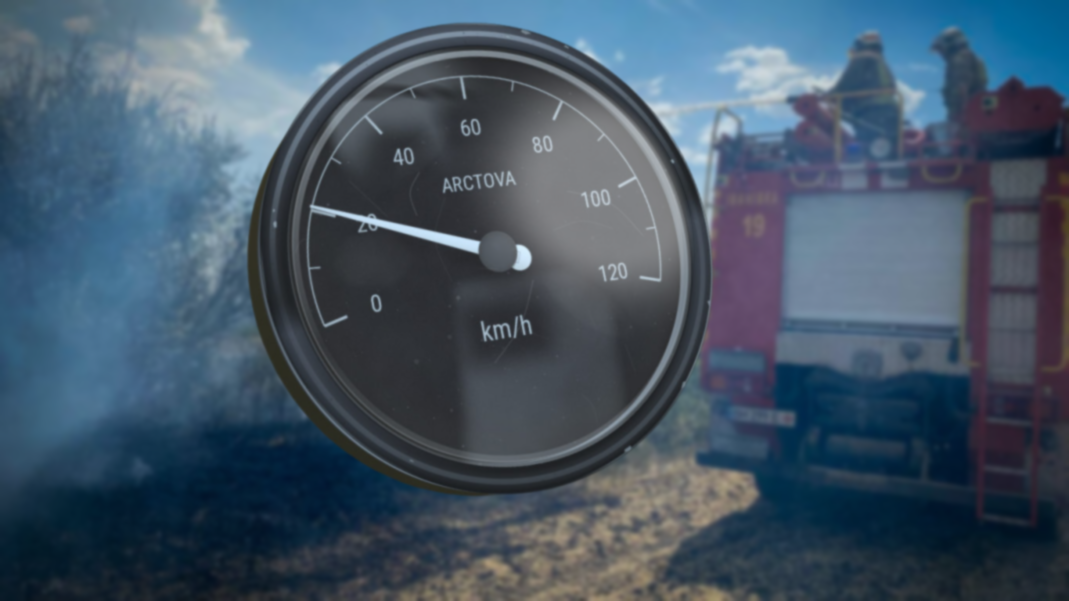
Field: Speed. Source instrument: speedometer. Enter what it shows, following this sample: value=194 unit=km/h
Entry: value=20 unit=km/h
